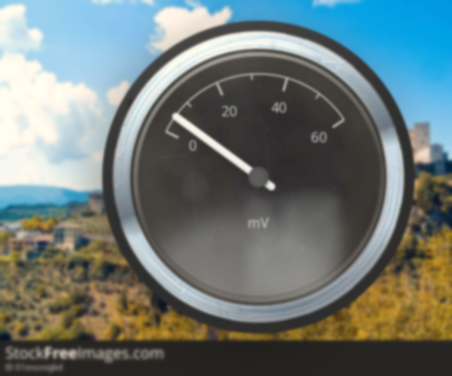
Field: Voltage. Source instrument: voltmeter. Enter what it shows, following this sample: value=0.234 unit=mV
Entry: value=5 unit=mV
